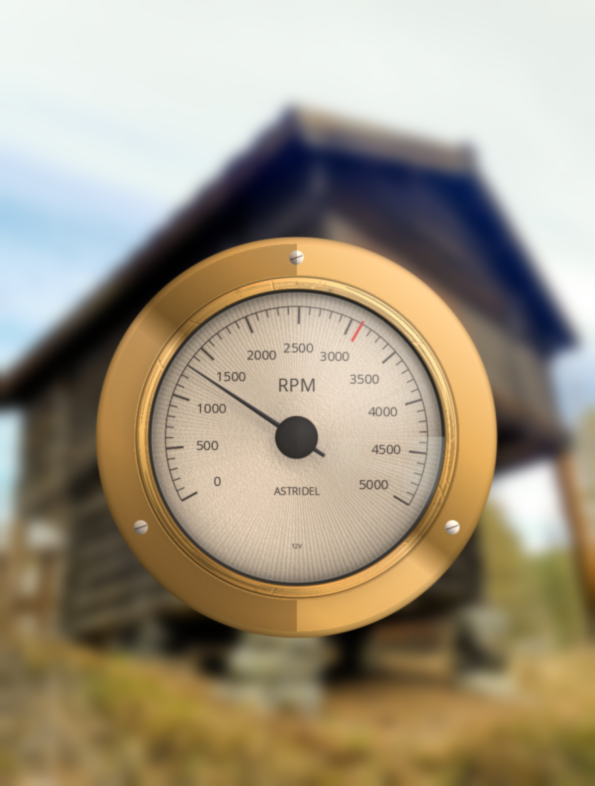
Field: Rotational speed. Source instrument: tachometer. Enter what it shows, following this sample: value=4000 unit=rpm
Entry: value=1300 unit=rpm
